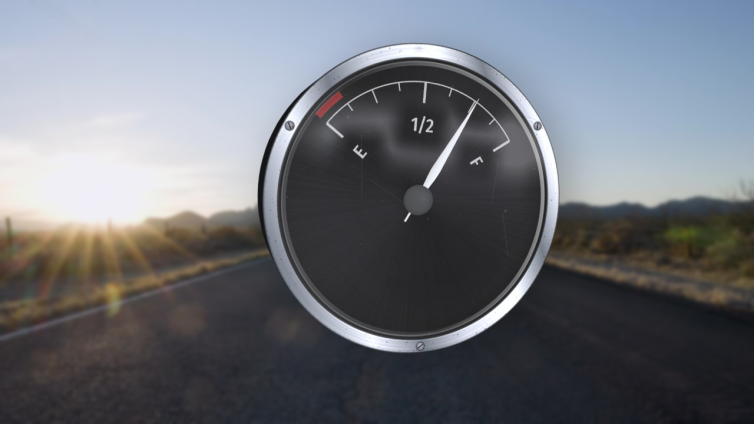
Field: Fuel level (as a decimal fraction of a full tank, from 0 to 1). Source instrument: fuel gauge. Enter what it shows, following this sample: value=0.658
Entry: value=0.75
